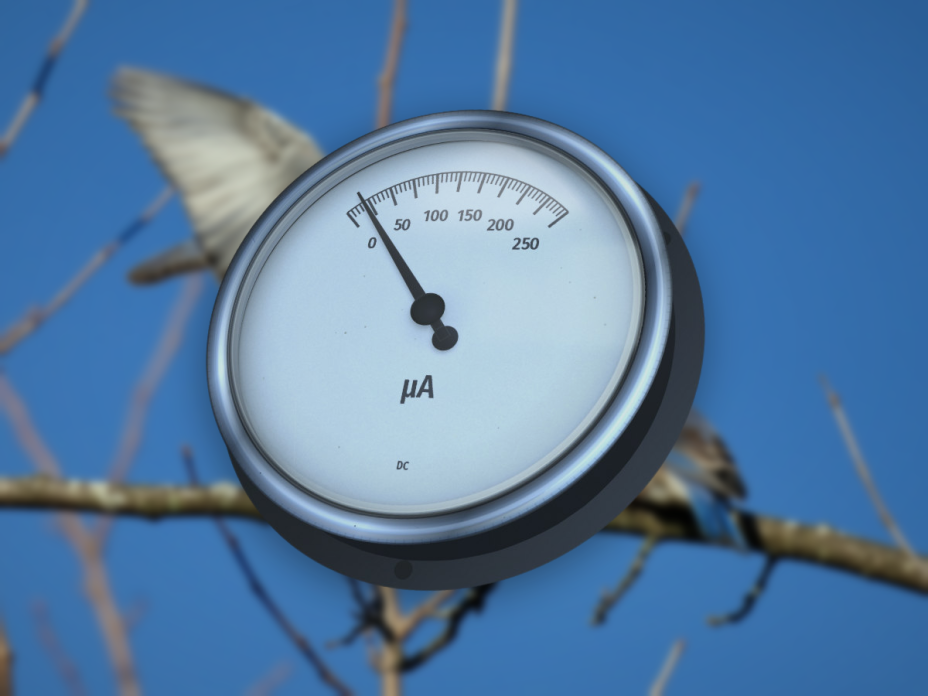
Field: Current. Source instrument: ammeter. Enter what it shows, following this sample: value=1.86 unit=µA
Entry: value=20 unit=µA
